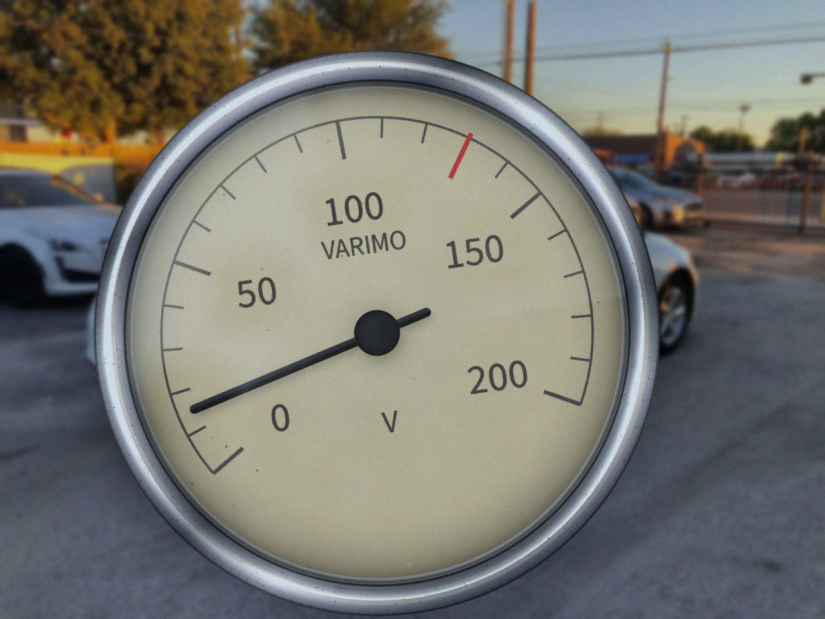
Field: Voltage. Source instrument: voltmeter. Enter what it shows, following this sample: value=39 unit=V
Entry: value=15 unit=V
